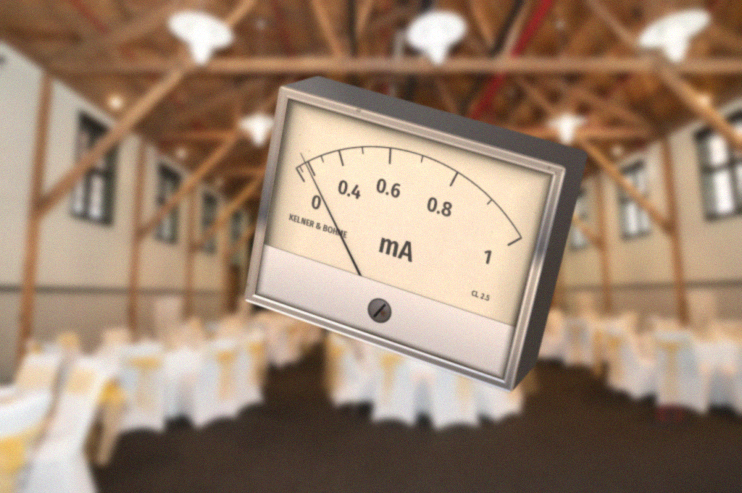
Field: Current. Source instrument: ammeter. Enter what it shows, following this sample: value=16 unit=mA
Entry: value=0.2 unit=mA
